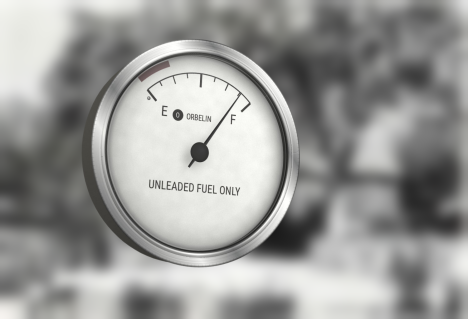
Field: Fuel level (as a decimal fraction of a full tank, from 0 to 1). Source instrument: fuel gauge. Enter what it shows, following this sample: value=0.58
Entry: value=0.875
